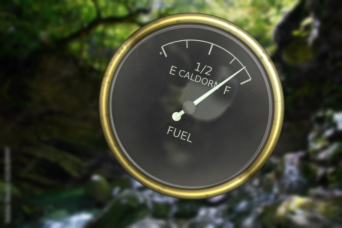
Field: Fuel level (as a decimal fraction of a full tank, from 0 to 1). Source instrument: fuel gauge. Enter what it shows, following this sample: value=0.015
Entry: value=0.875
